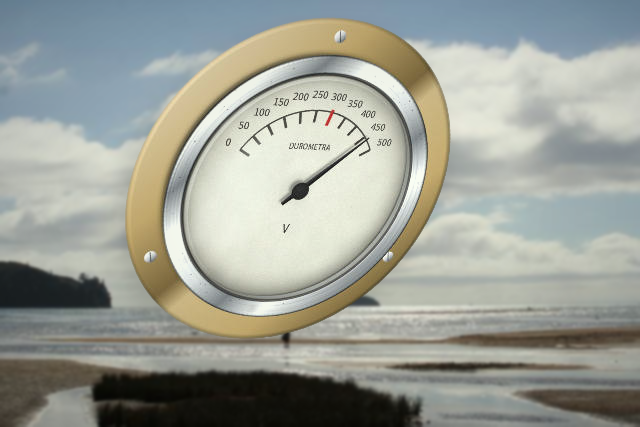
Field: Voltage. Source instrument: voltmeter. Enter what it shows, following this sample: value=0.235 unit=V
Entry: value=450 unit=V
